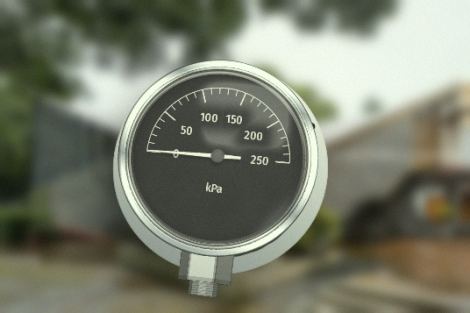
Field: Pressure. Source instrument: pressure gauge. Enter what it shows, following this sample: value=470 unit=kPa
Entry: value=0 unit=kPa
